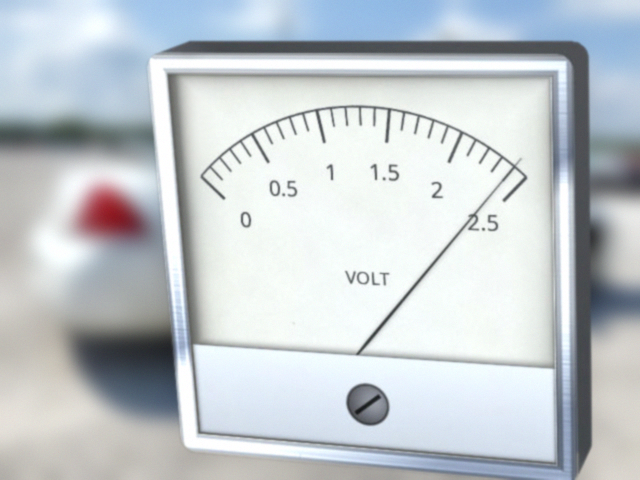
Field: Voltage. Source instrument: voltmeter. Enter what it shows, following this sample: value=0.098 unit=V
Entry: value=2.4 unit=V
